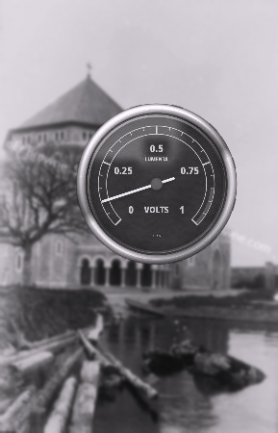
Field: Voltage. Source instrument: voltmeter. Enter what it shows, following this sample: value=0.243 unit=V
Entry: value=0.1 unit=V
